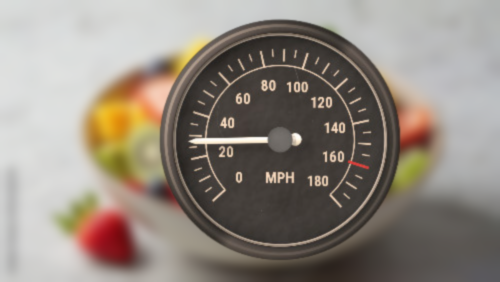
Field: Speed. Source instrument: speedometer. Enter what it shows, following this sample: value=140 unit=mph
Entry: value=27.5 unit=mph
